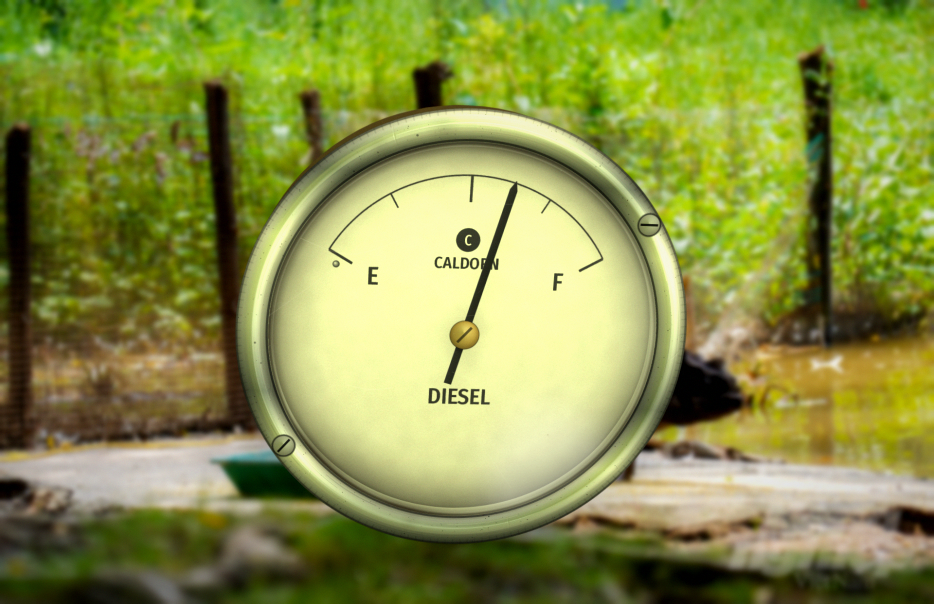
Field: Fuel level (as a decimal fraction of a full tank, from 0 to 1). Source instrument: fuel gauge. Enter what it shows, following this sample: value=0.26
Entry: value=0.625
